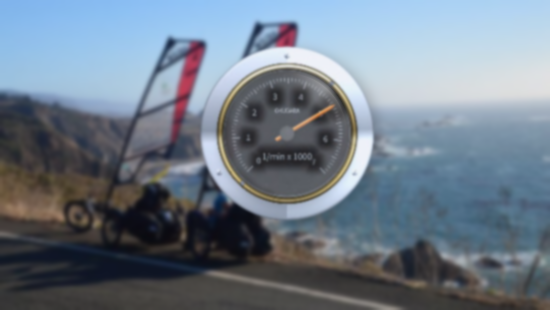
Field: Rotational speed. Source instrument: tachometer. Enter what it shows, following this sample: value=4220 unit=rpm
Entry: value=5000 unit=rpm
